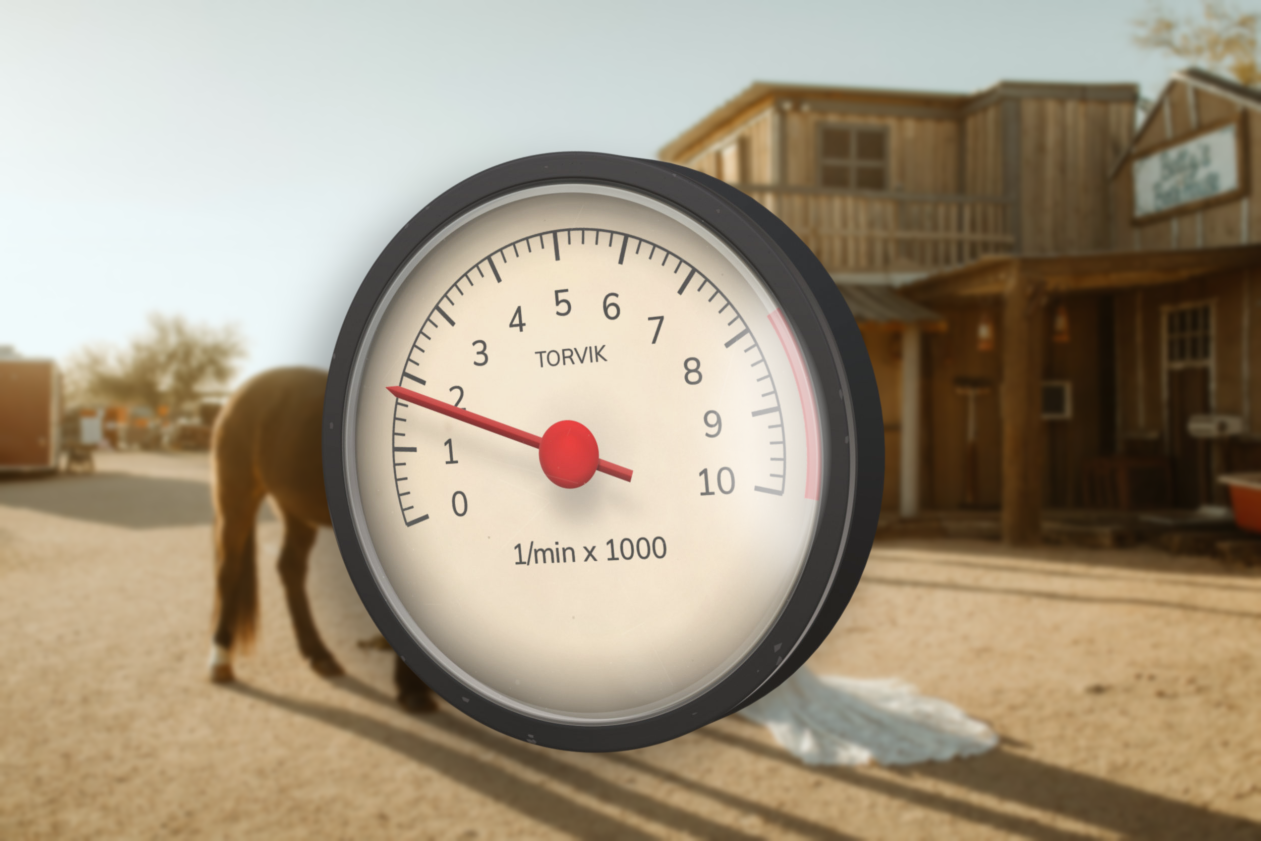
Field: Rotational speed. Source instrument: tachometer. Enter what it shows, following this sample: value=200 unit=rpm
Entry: value=1800 unit=rpm
